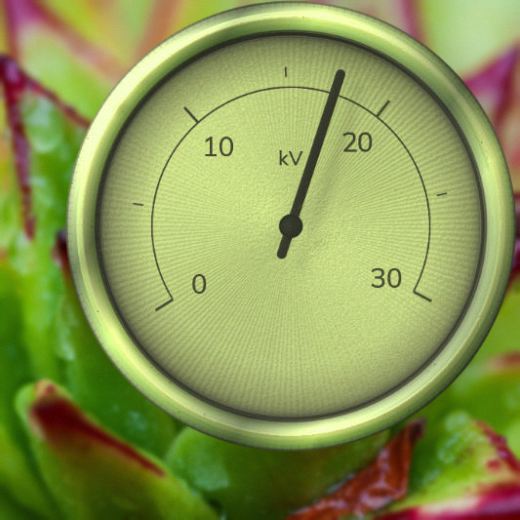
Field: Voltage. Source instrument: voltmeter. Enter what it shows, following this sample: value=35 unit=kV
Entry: value=17.5 unit=kV
